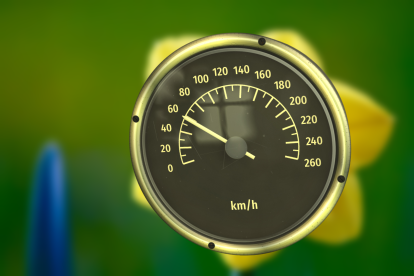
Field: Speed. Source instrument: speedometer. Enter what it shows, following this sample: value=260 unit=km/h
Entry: value=60 unit=km/h
